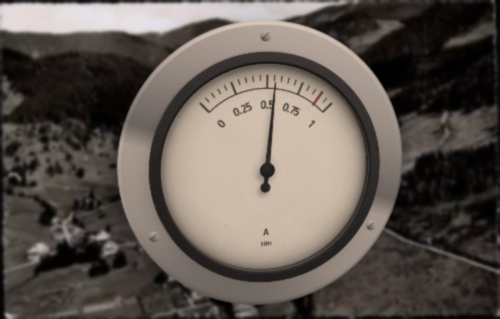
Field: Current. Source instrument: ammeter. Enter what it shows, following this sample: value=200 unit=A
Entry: value=0.55 unit=A
